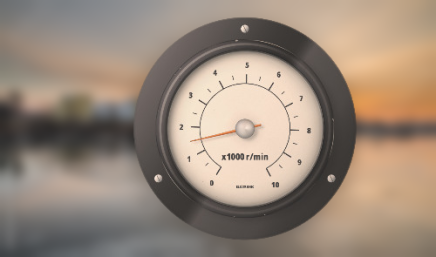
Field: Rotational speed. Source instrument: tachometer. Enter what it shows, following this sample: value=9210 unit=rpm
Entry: value=1500 unit=rpm
